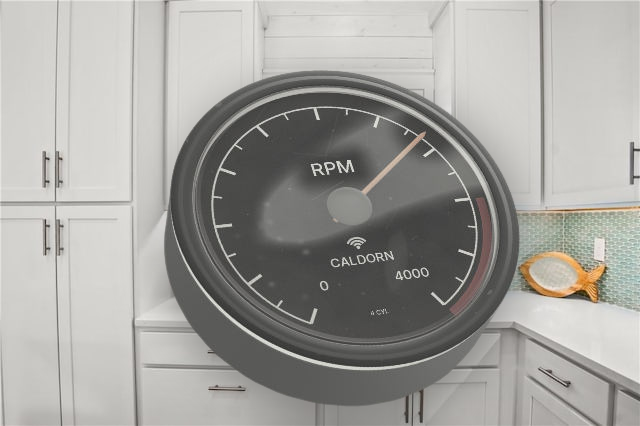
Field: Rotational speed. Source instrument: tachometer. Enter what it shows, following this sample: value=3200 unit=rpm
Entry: value=2700 unit=rpm
